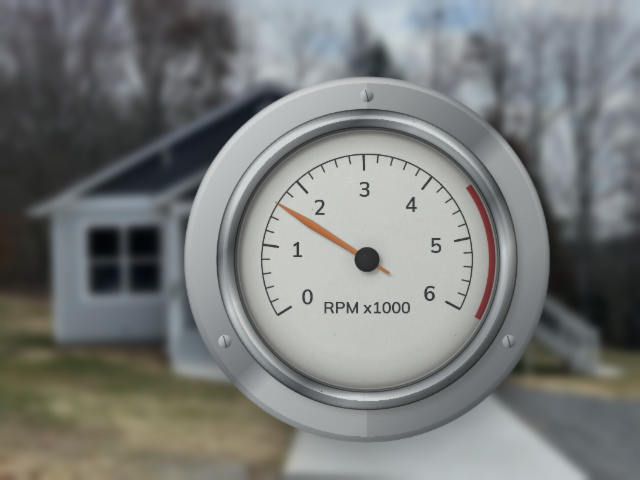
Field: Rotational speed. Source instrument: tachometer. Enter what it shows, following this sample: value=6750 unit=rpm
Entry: value=1600 unit=rpm
